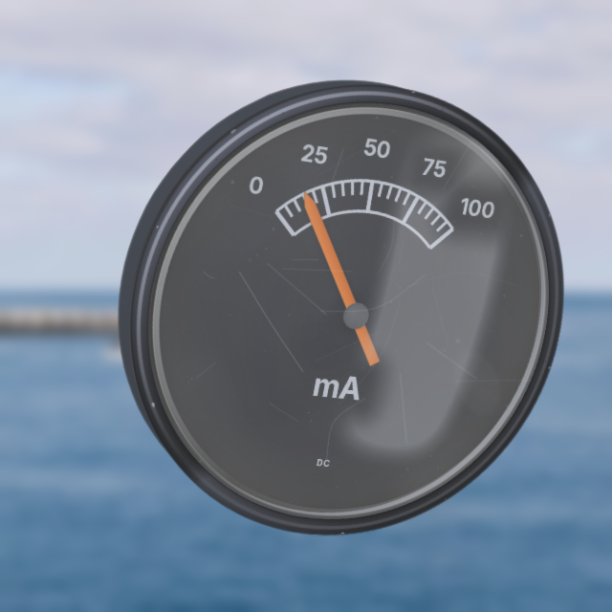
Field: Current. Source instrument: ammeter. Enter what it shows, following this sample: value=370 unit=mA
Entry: value=15 unit=mA
